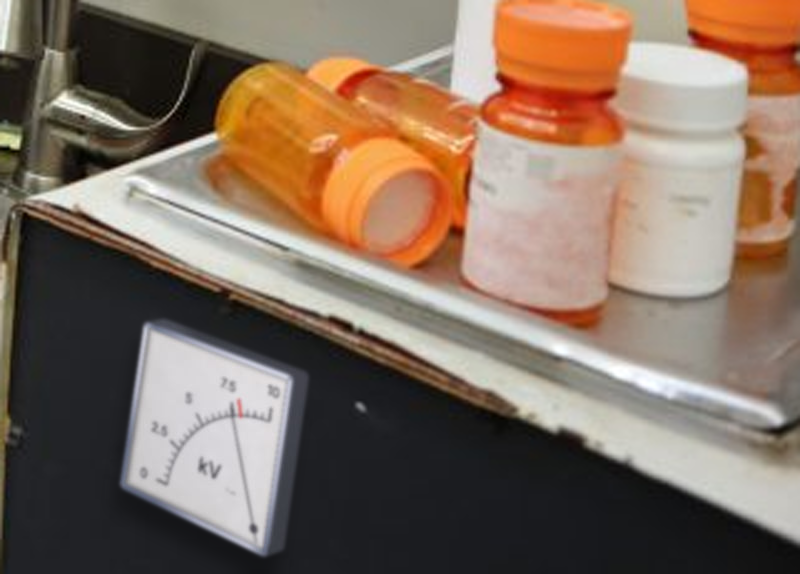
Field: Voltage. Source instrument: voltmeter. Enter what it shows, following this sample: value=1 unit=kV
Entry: value=7.5 unit=kV
